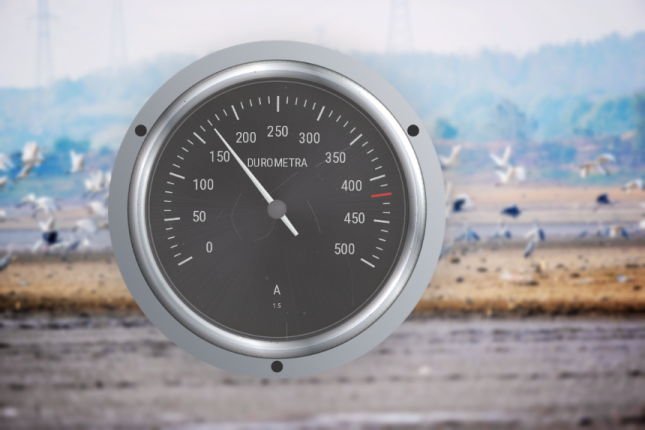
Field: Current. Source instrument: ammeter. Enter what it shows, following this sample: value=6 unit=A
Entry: value=170 unit=A
